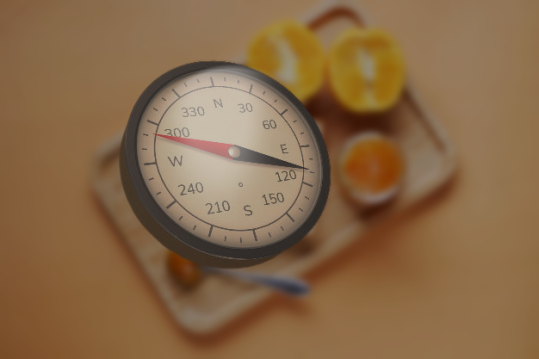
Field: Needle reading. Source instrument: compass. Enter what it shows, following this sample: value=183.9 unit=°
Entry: value=290 unit=°
